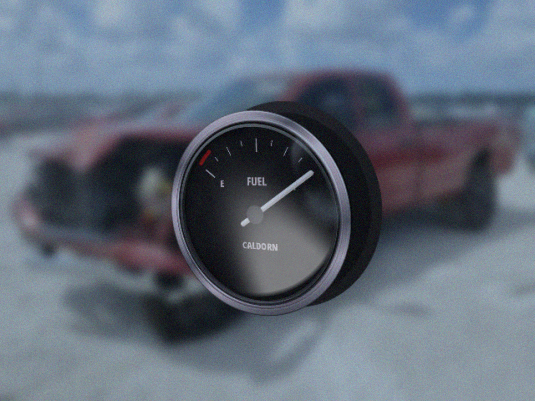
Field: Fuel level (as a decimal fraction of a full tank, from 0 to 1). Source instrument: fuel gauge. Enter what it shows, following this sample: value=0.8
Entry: value=1
